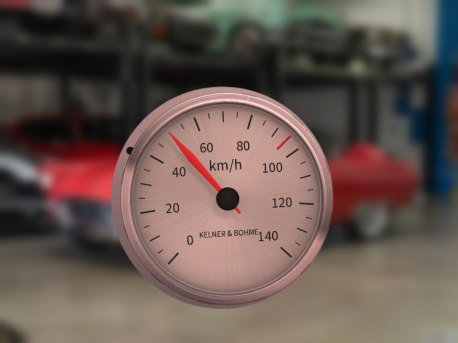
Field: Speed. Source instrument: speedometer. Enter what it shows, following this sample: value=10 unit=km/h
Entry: value=50 unit=km/h
